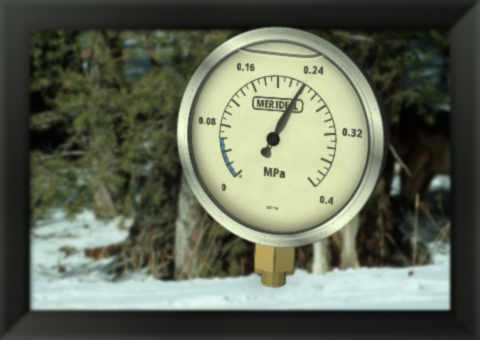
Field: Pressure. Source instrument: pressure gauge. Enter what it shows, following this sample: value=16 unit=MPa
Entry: value=0.24 unit=MPa
